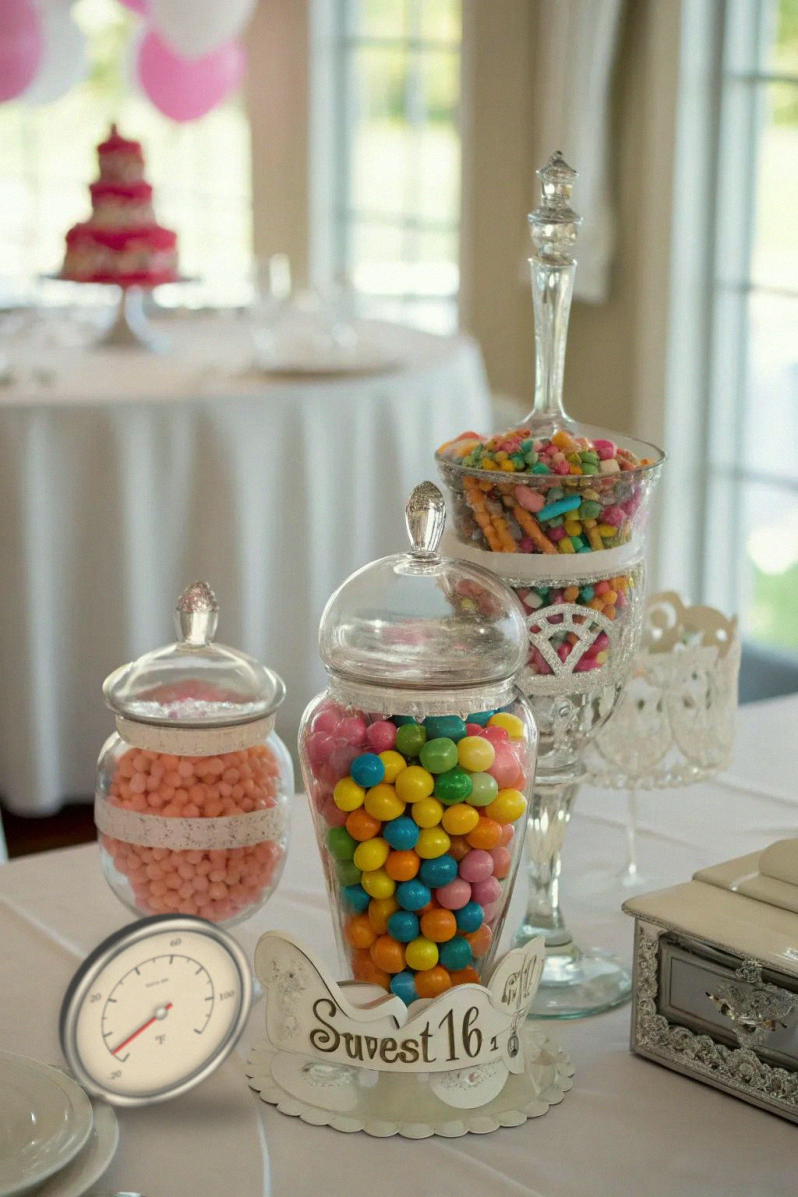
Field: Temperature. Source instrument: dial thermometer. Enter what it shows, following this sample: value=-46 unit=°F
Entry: value=-10 unit=°F
